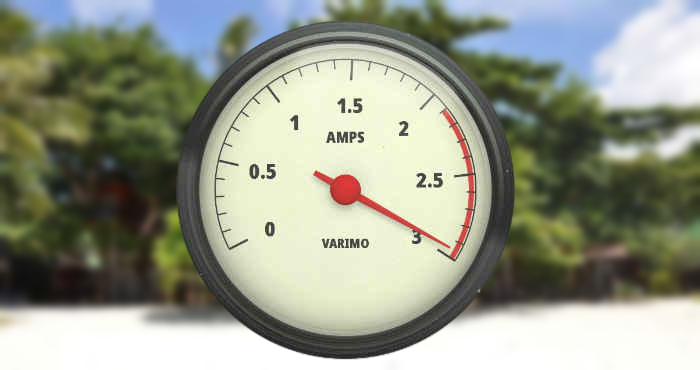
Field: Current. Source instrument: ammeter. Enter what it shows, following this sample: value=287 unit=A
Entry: value=2.95 unit=A
